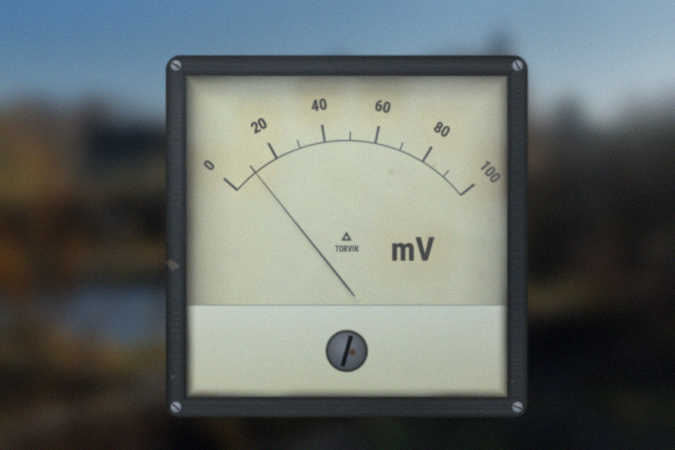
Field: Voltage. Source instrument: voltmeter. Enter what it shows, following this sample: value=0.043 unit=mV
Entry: value=10 unit=mV
